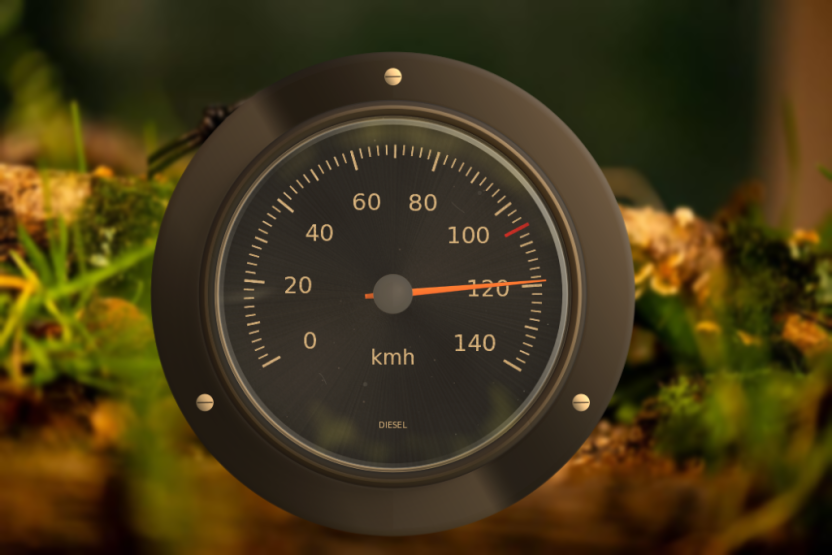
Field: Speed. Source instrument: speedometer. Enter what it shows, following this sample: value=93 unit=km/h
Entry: value=119 unit=km/h
